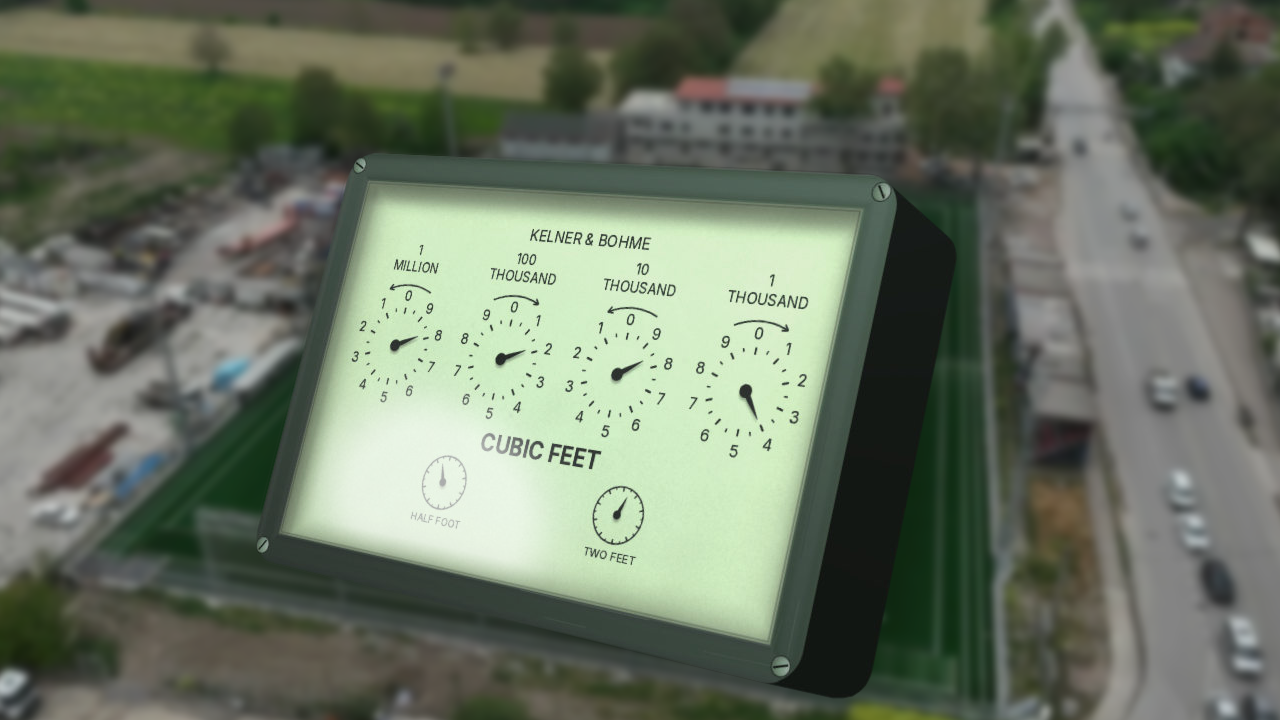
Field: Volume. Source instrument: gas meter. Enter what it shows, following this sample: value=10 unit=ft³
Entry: value=818400 unit=ft³
